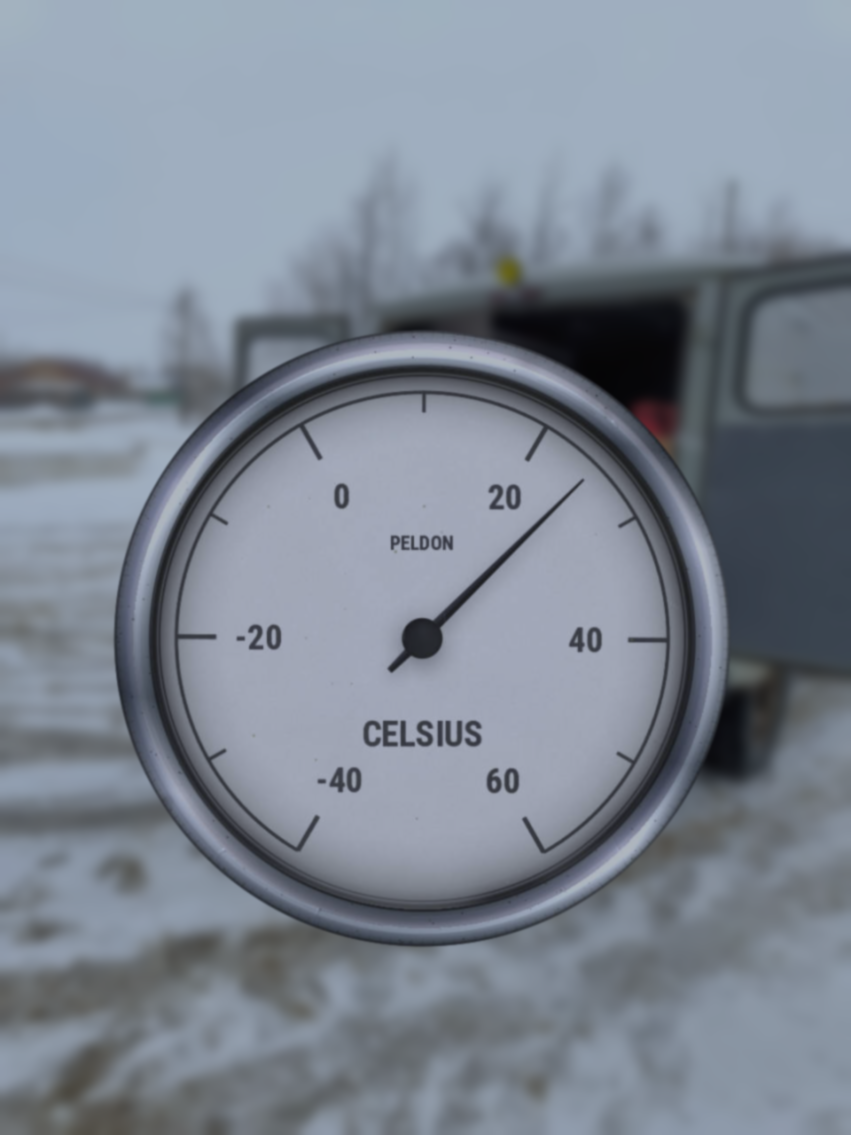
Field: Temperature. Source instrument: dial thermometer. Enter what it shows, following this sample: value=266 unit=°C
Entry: value=25 unit=°C
